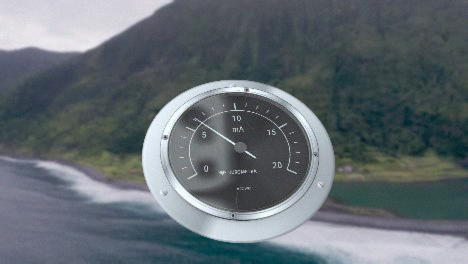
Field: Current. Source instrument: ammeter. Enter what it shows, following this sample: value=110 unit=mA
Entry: value=6 unit=mA
